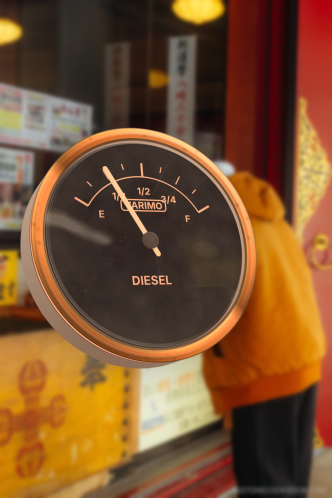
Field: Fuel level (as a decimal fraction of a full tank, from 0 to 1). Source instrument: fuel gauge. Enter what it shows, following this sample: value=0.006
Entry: value=0.25
